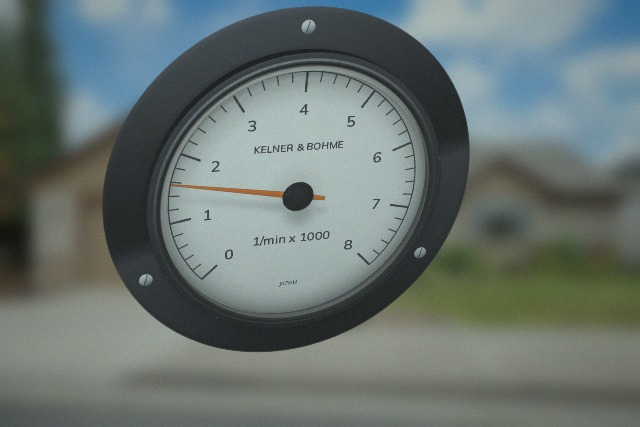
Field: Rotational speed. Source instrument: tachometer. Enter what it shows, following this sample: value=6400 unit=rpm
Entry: value=1600 unit=rpm
